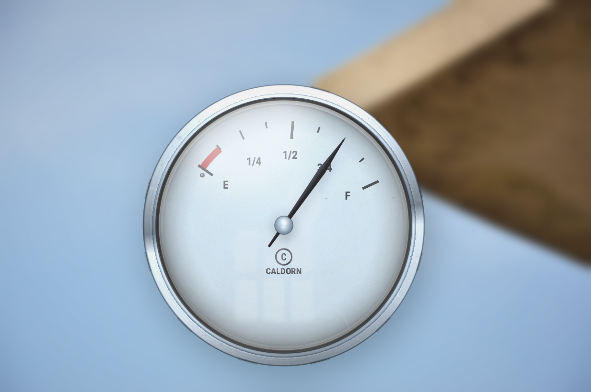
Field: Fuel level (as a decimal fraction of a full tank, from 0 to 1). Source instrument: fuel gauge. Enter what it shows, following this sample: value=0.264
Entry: value=0.75
